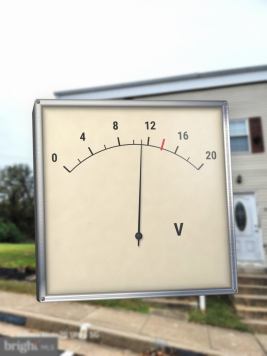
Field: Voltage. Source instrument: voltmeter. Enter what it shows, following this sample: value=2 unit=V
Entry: value=11 unit=V
